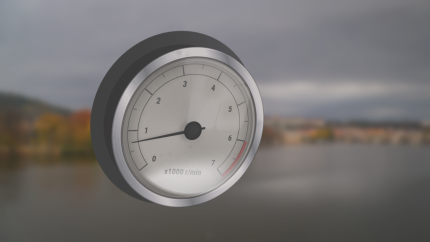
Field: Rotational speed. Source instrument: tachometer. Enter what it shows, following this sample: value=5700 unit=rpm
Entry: value=750 unit=rpm
